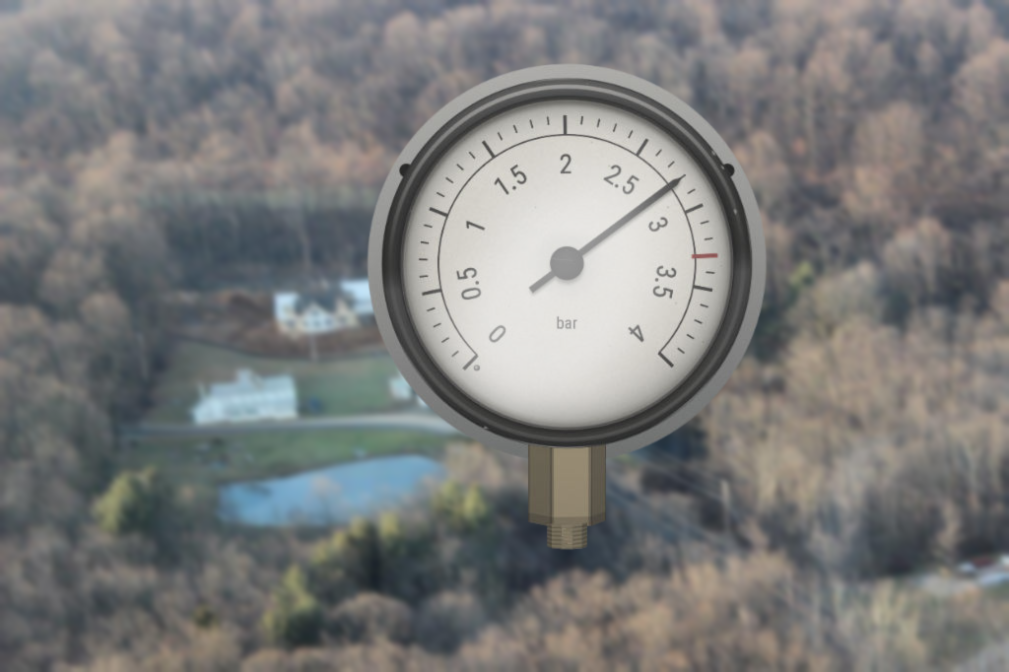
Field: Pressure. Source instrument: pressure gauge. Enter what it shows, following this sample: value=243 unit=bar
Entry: value=2.8 unit=bar
